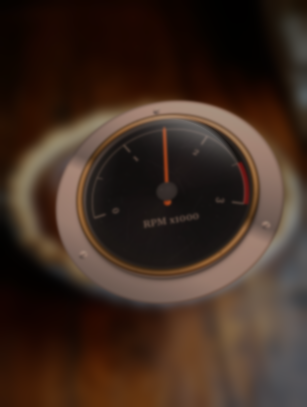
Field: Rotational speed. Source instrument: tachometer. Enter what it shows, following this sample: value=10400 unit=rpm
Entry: value=1500 unit=rpm
